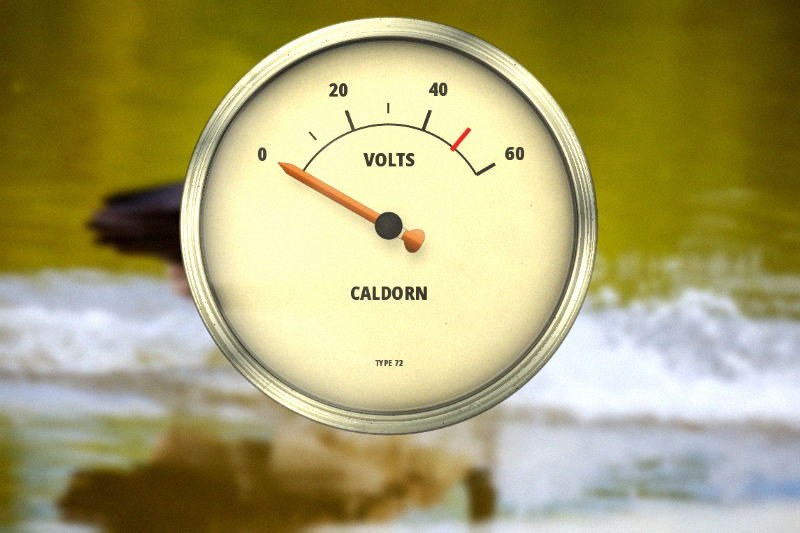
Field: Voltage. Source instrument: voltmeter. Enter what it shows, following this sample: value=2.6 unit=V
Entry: value=0 unit=V
